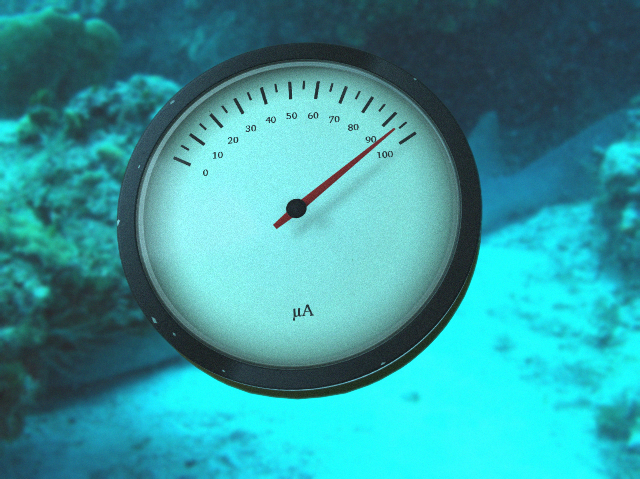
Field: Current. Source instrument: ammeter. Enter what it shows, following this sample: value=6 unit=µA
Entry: value=95 unit=µA
